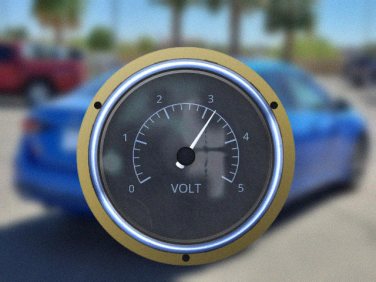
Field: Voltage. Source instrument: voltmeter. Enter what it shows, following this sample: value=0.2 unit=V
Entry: value=3.2 unit=V
